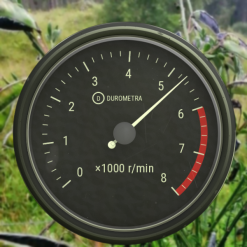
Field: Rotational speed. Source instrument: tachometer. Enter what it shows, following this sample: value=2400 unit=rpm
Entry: value=5300 unit=rpm
